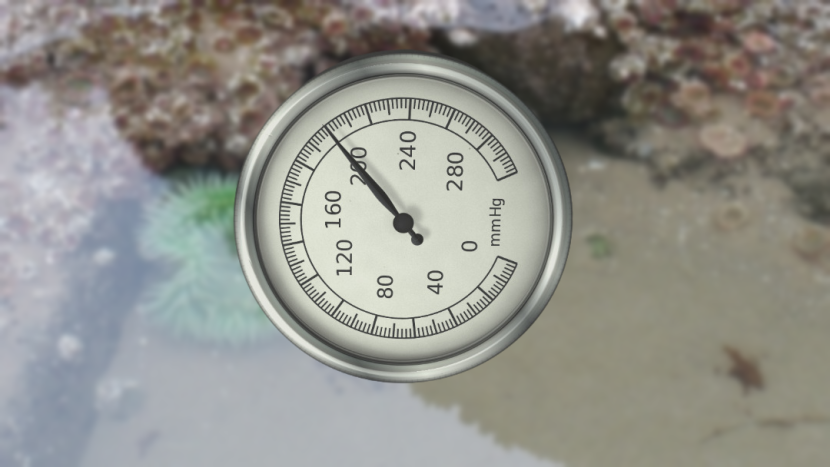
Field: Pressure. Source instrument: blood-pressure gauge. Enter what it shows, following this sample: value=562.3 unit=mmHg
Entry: value=200 unit=mmHg
